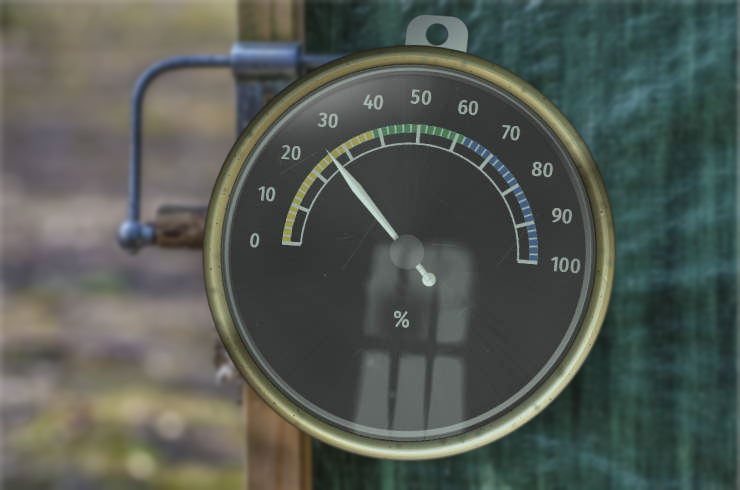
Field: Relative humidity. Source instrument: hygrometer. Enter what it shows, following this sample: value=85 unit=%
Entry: value=26 unit=%
